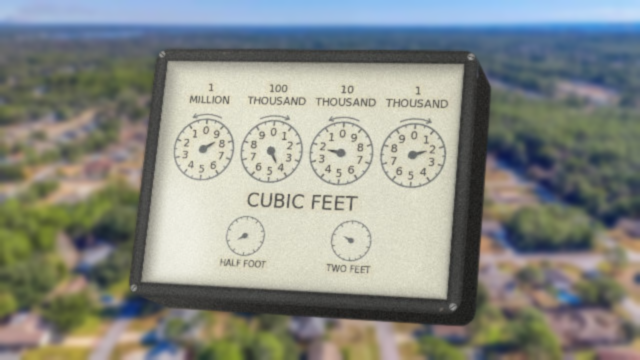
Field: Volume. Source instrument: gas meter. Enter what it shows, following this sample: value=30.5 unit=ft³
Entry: value=842200 unit=ft³
